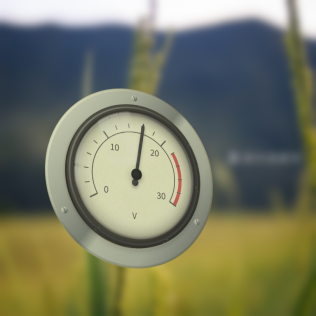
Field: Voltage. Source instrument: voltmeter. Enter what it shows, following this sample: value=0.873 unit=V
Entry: value=16 unit=V
